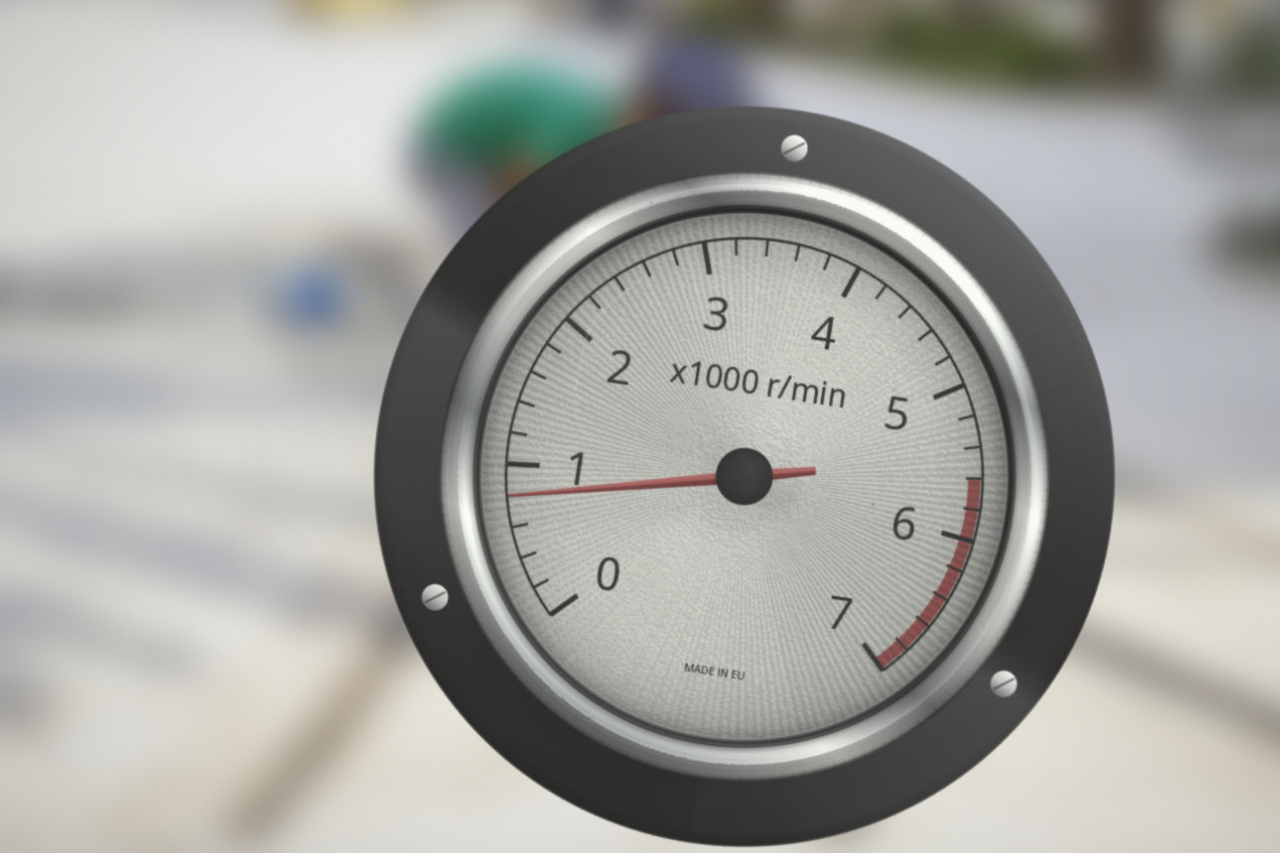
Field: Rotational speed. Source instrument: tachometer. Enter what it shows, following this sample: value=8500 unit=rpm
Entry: value=800 unit=rpm
